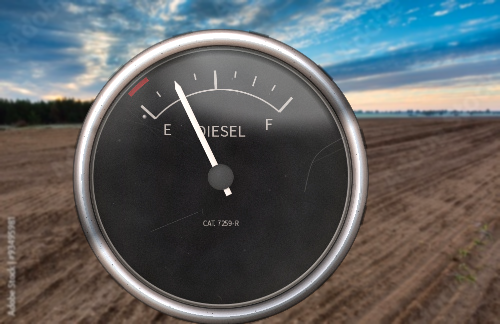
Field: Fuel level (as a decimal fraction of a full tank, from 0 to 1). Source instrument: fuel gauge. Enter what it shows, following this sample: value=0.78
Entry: value=0.25
